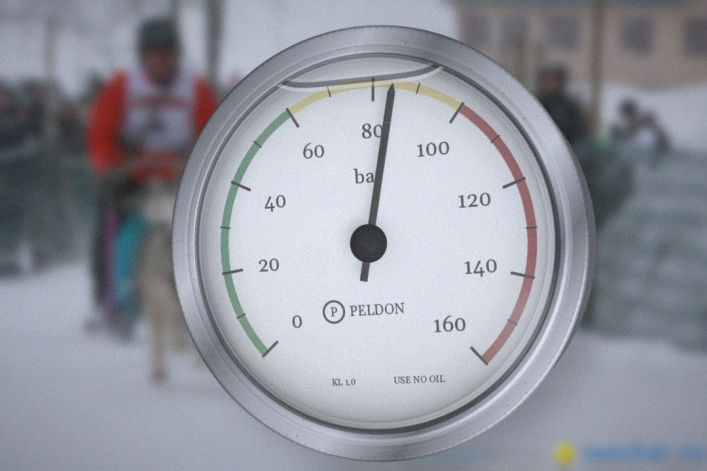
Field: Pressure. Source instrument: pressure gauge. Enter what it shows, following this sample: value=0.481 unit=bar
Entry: value=85 unit=bar
